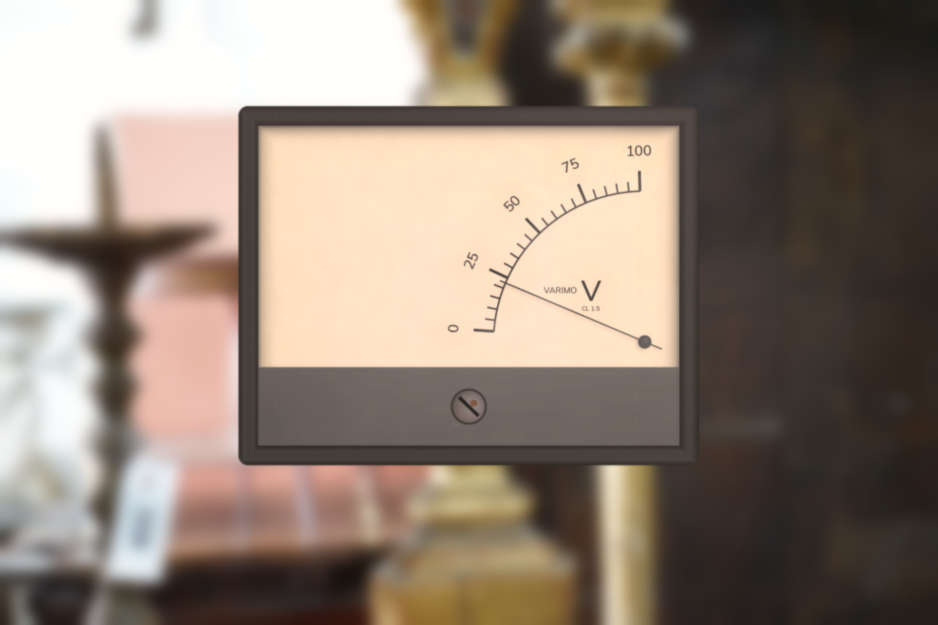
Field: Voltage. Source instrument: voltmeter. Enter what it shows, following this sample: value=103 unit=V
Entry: value=22.5 unit=V
